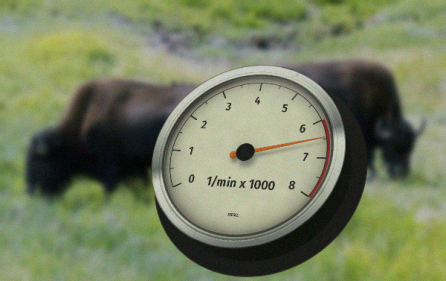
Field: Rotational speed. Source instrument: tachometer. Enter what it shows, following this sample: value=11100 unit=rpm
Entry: value=6500 unit=rpm
